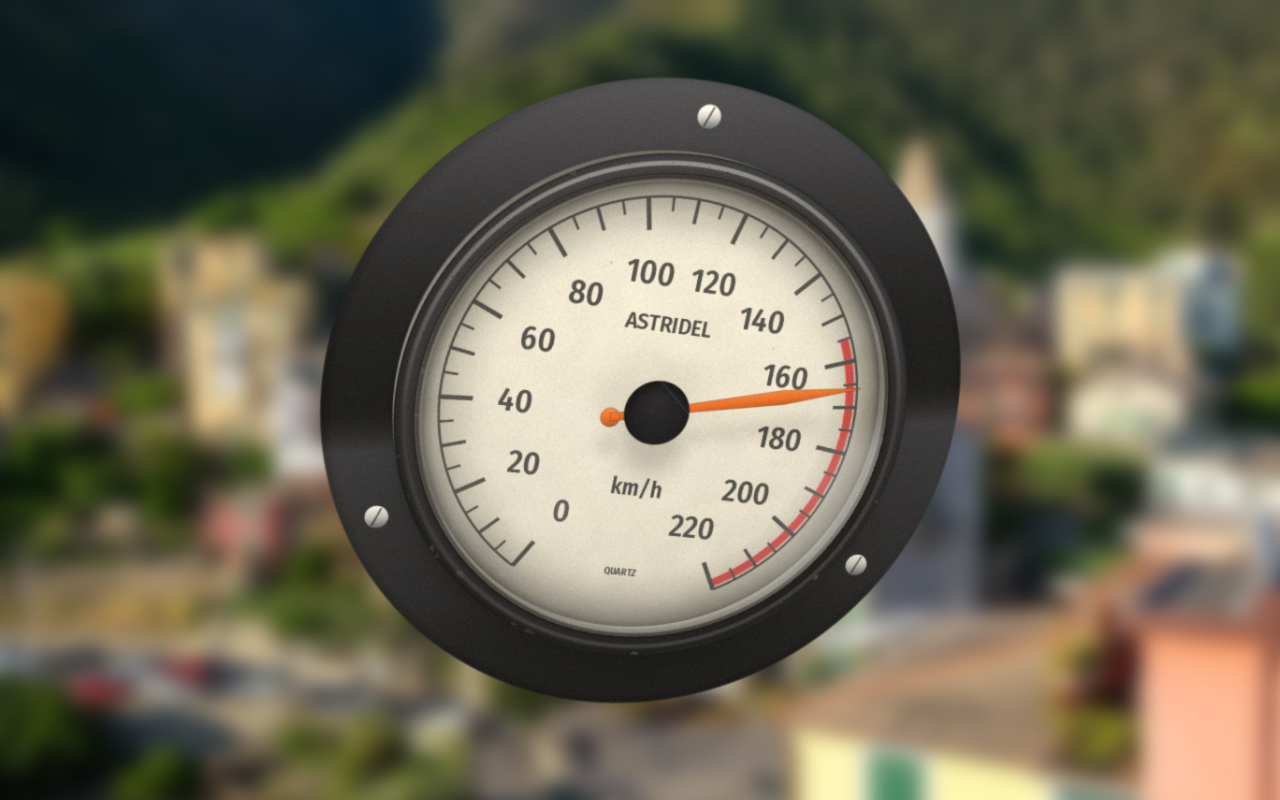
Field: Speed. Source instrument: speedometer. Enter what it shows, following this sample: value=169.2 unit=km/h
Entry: value=165 unit=km/h
